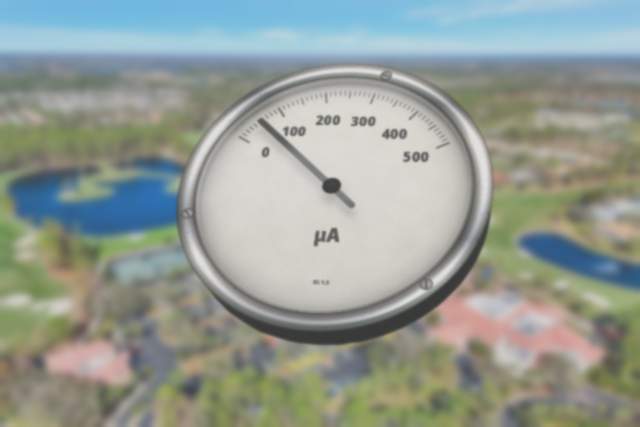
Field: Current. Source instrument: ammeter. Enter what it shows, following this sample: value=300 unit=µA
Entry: value=50 unit=µA
